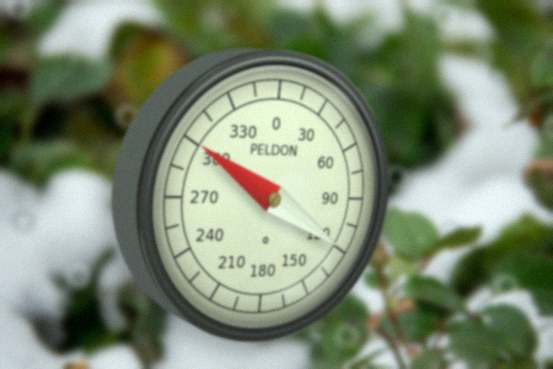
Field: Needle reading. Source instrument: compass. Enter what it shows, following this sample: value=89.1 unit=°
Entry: value=300 unit=°
